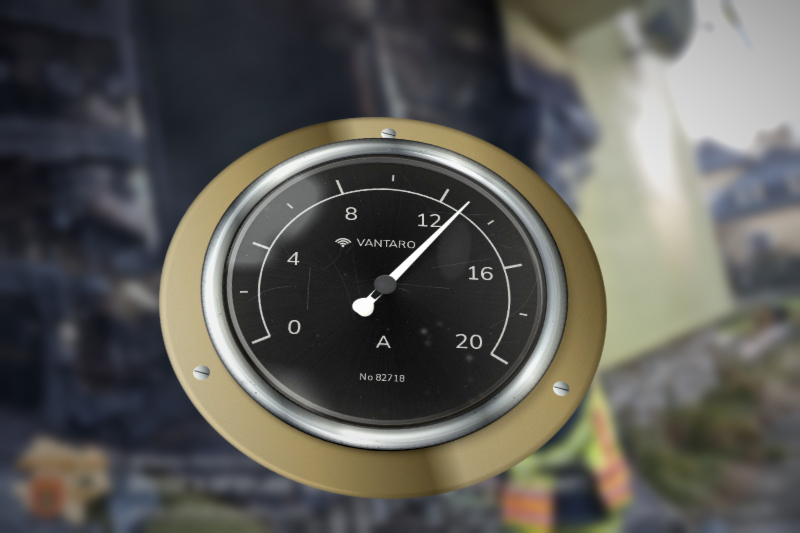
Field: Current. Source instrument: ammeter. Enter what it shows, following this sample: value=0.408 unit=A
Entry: value=13 unit=A
